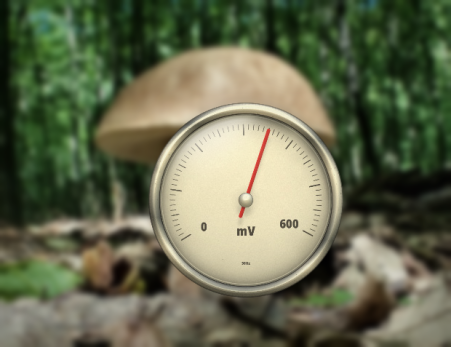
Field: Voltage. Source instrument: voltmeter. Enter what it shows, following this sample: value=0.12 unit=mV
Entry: value=350 unit=mV
